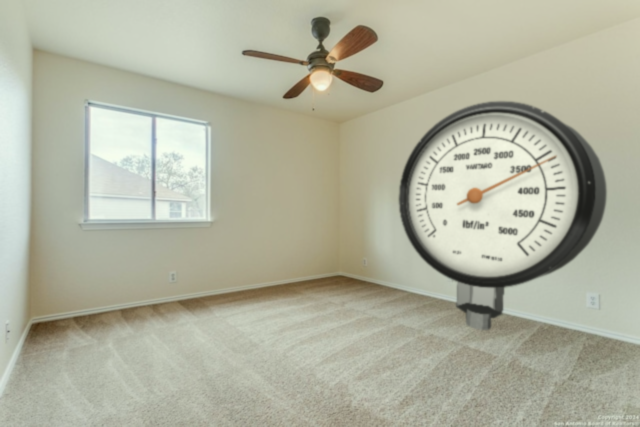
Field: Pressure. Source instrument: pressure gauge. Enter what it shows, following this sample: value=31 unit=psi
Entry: value=3600 unit=psi
